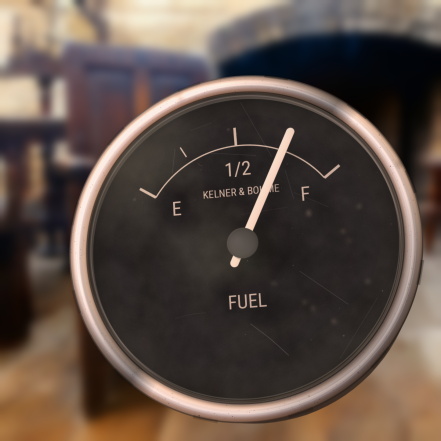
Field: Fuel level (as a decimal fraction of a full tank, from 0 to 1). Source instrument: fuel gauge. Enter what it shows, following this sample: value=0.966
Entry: value=0.75
